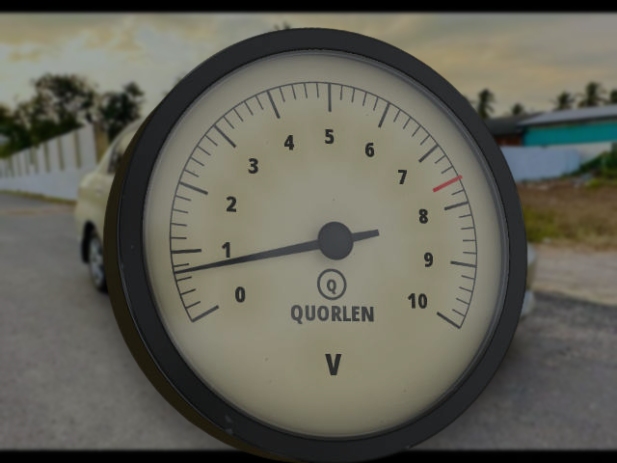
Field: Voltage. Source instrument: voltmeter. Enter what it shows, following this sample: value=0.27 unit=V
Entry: value=0.7 unit=V
